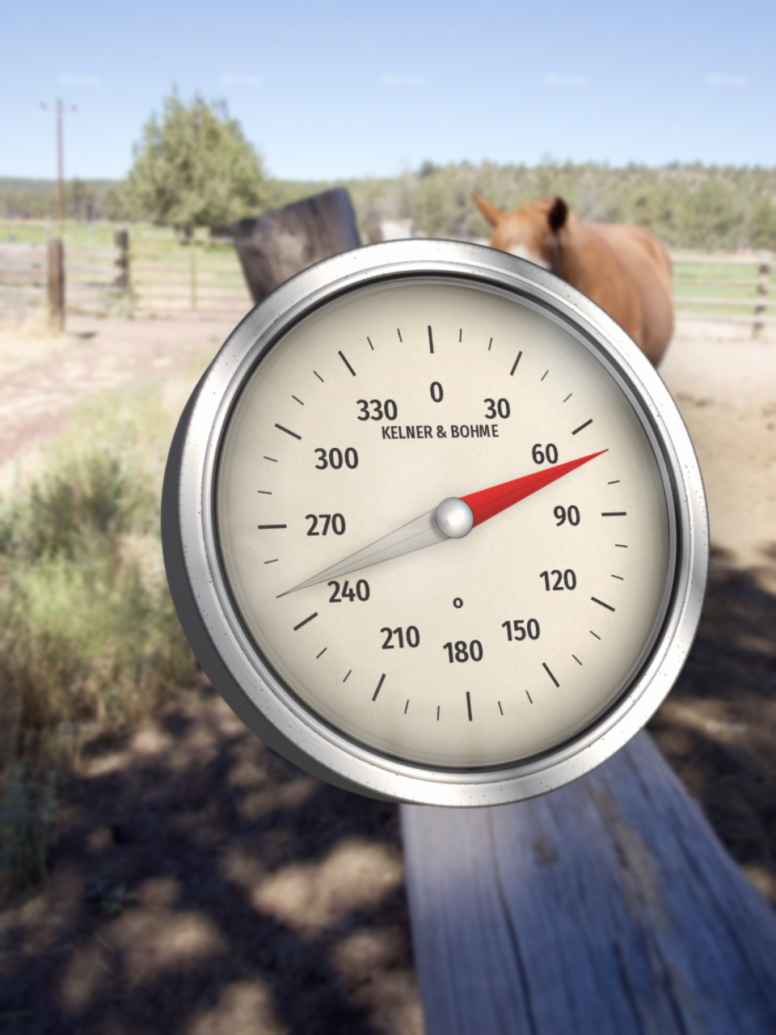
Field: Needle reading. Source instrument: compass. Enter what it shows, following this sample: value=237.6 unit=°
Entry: value=70 unit=°
